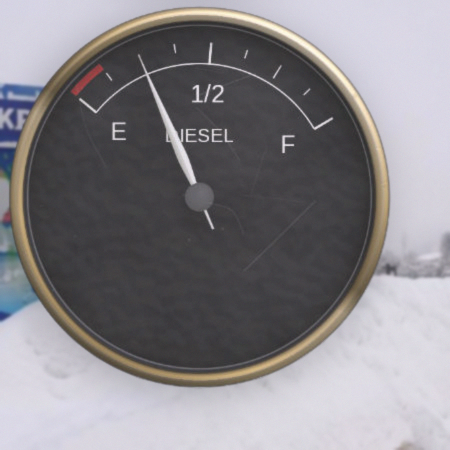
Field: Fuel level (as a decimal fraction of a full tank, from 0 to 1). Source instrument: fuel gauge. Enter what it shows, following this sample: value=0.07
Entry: value=0.25
